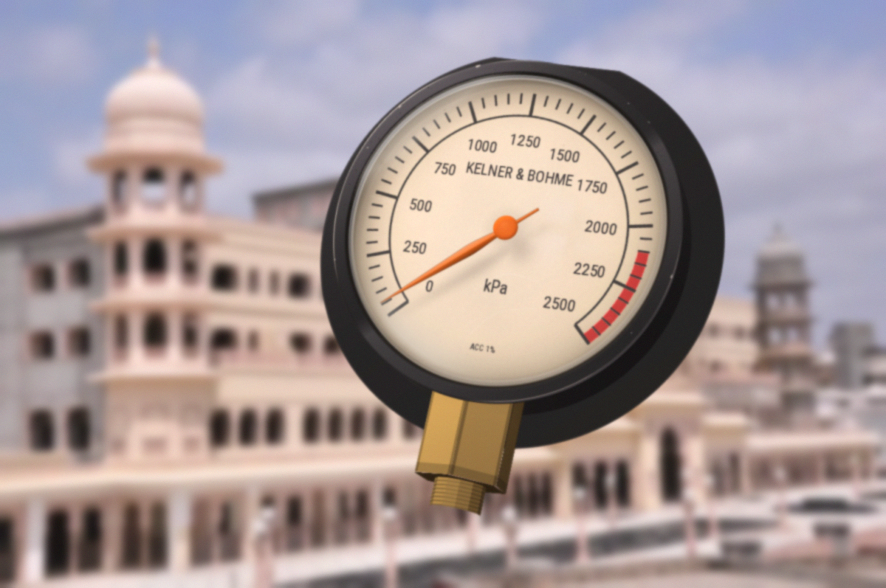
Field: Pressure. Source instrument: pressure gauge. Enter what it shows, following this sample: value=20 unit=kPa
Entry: value=50 unit=kPa
